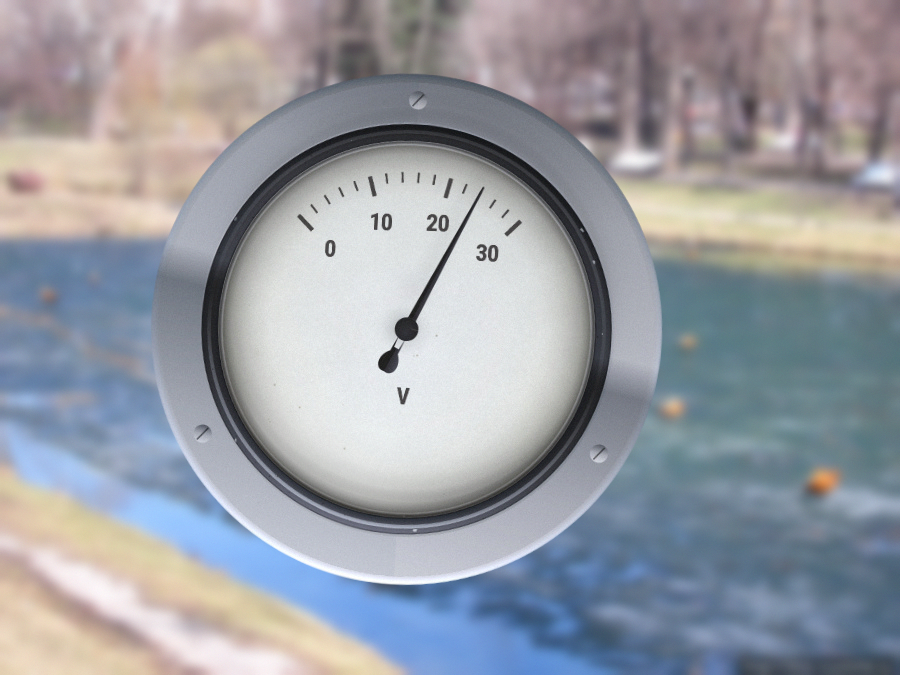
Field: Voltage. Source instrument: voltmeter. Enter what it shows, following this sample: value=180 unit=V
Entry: value=24 unit=V
